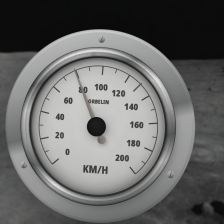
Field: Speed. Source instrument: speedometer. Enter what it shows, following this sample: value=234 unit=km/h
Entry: value=80 unit=km/h
